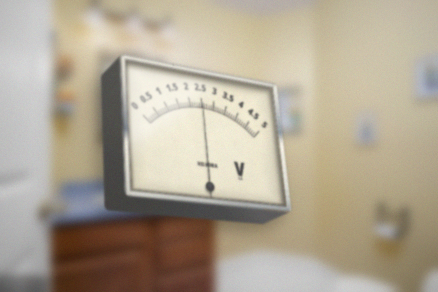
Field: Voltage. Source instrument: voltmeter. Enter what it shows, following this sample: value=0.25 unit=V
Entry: value=2.5 unit=V
